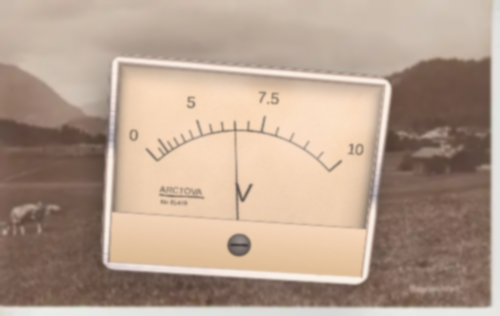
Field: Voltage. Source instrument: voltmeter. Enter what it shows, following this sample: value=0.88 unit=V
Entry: value=6.5 unit=V
